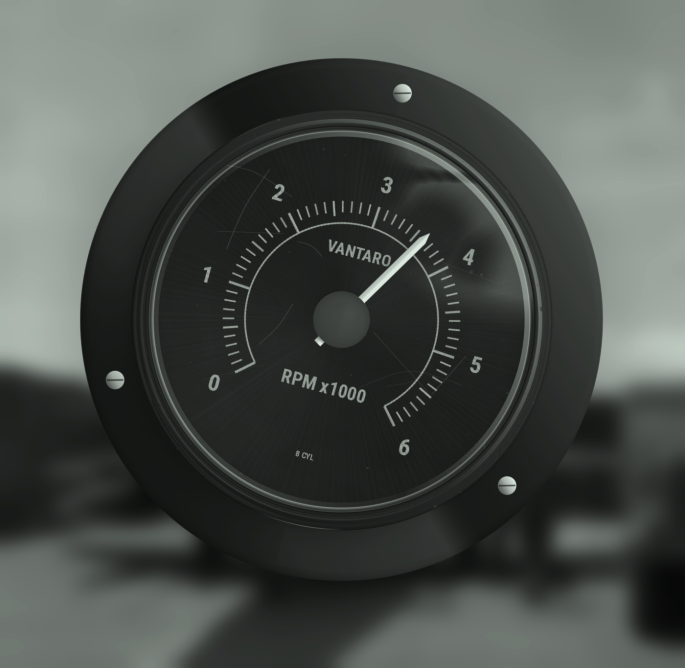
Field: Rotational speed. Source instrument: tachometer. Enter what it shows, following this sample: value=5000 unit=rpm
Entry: value=3600 unit=rpm
